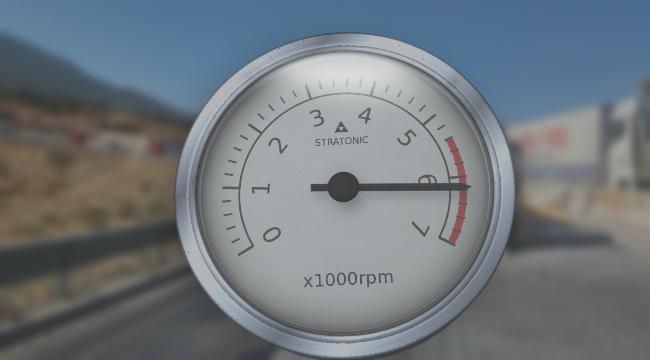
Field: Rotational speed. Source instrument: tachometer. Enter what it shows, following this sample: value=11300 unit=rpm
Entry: value=6200 unit=rpm
